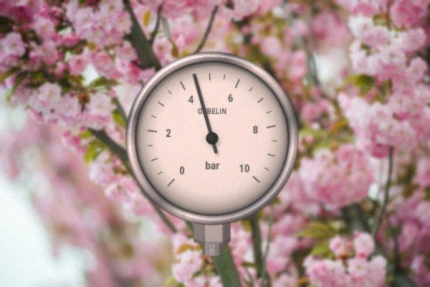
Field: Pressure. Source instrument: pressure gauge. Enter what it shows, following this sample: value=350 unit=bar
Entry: value=4.5 unit=bar
